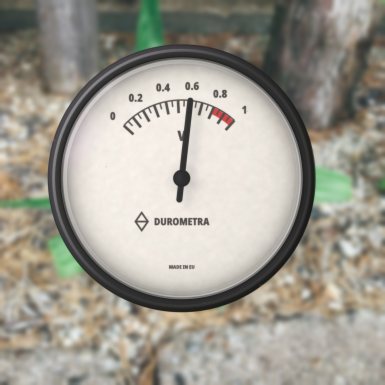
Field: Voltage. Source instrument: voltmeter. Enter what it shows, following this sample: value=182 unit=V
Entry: value=0.6 unit=V
